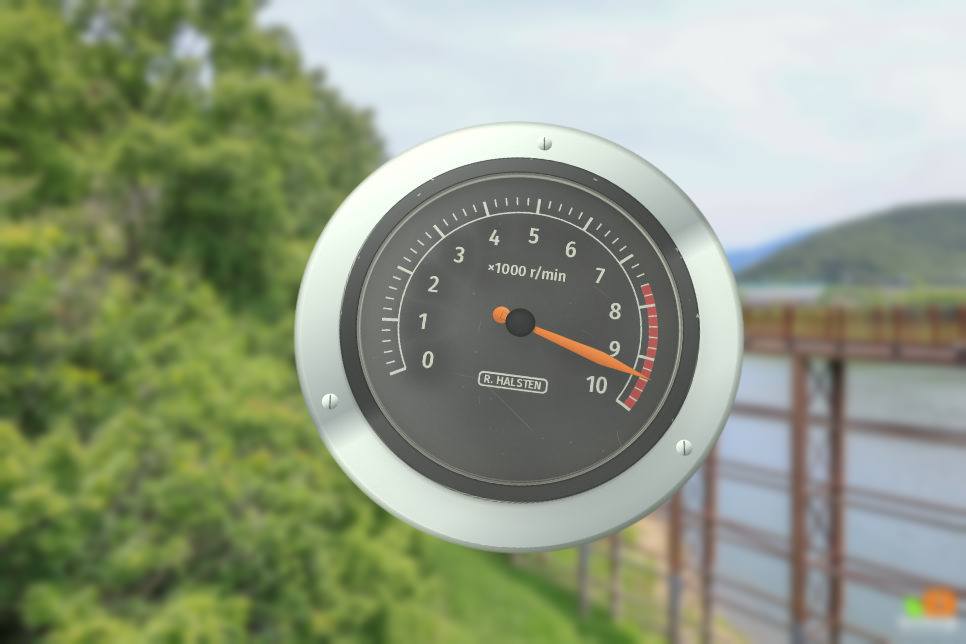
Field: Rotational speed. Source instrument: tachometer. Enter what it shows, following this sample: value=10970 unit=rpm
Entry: value=9400 unit=rpm
